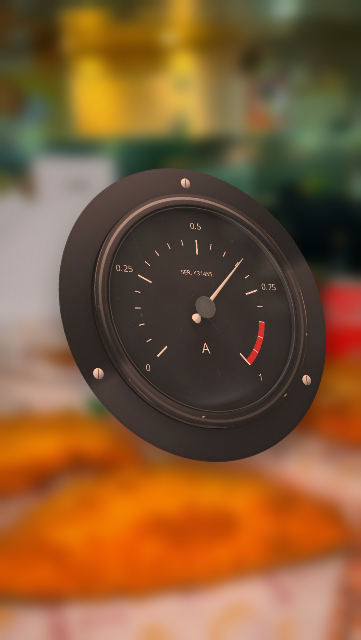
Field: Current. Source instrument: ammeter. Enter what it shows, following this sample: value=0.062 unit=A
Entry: value=0.65 unit=A
